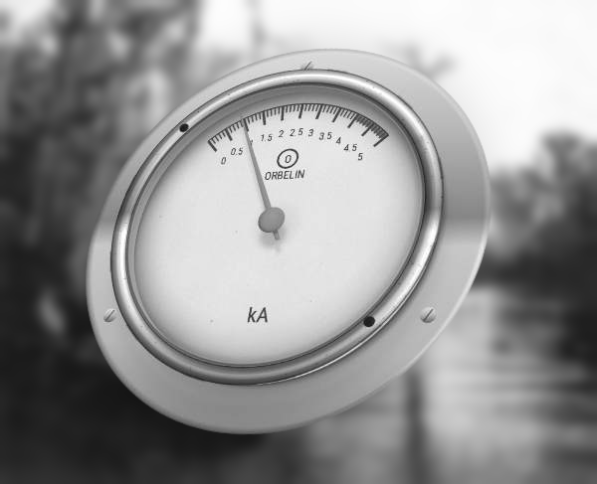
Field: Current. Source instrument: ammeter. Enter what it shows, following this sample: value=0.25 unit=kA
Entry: value=1 unit=kA
